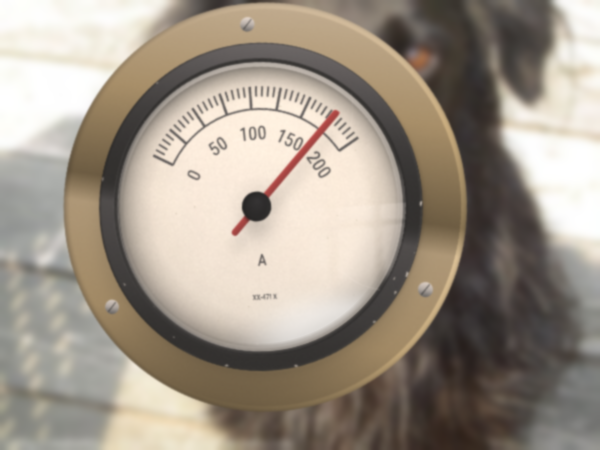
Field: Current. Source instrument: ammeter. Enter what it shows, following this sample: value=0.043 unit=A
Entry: value=175 unit=A
